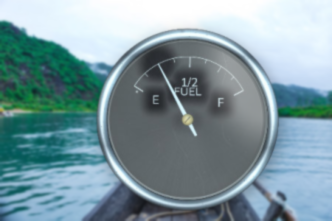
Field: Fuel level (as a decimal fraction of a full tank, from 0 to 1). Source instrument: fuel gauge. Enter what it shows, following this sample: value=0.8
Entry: value=0.25
